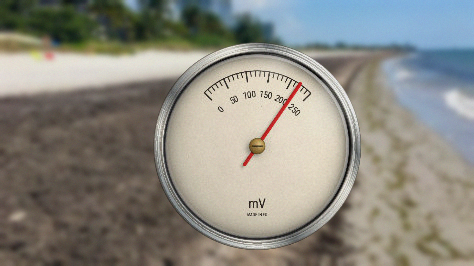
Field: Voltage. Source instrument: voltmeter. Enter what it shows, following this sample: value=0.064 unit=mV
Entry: value=220 unit=mV
